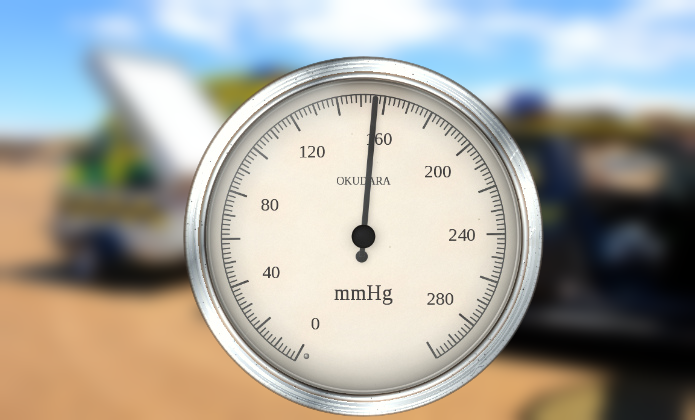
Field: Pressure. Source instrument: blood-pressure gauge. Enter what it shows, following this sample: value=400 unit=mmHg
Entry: value=156 unit=mmHg
